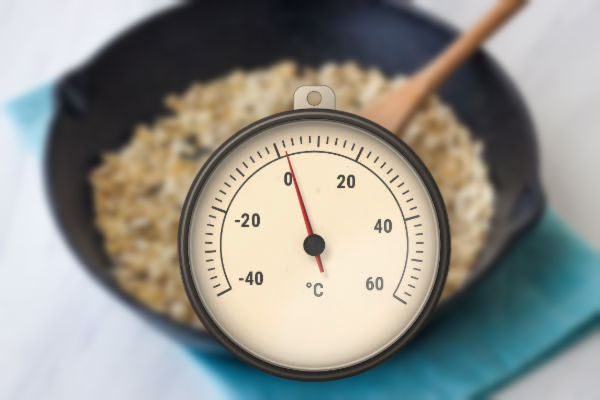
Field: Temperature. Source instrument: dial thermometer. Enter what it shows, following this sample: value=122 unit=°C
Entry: value=2 unit=°C
